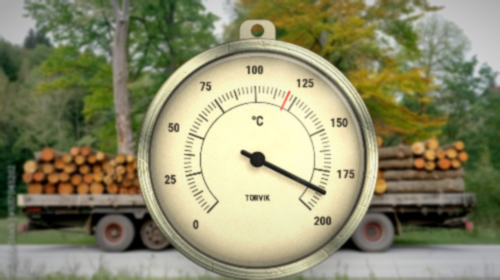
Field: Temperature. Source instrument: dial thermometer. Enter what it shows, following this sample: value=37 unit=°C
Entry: value=187.5 unit=°C
